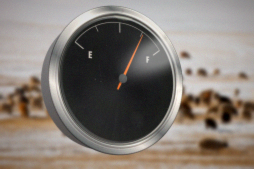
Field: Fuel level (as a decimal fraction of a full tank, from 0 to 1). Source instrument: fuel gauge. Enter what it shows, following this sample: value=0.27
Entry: value=0.75
